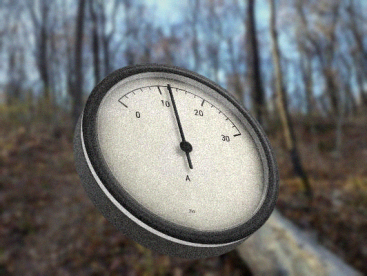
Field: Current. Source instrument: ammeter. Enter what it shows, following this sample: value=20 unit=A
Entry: value=12 unit=A
